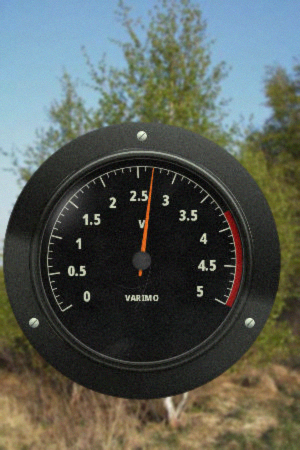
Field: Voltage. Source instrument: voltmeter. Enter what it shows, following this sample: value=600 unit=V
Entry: value=2.7 unit=V
